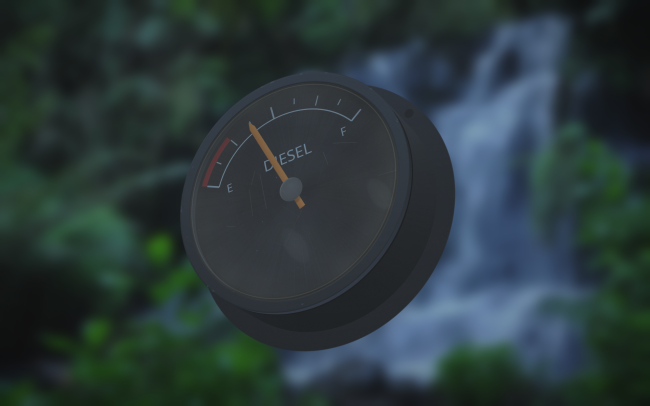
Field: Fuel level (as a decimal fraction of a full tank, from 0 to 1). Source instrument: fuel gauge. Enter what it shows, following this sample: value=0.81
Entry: value=0.375
